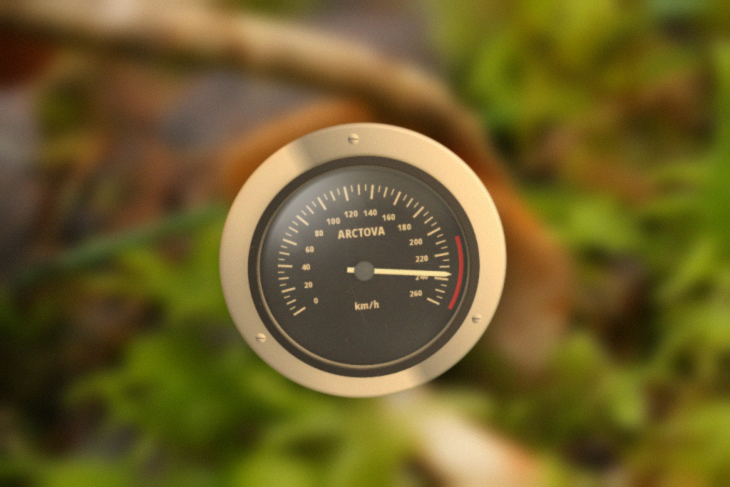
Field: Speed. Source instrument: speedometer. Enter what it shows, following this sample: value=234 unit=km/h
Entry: value=235 unit=km/h
